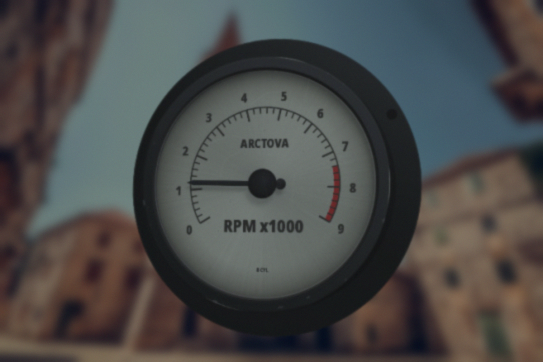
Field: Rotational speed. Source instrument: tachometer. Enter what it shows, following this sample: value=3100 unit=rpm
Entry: value=1200 unit=rpm
